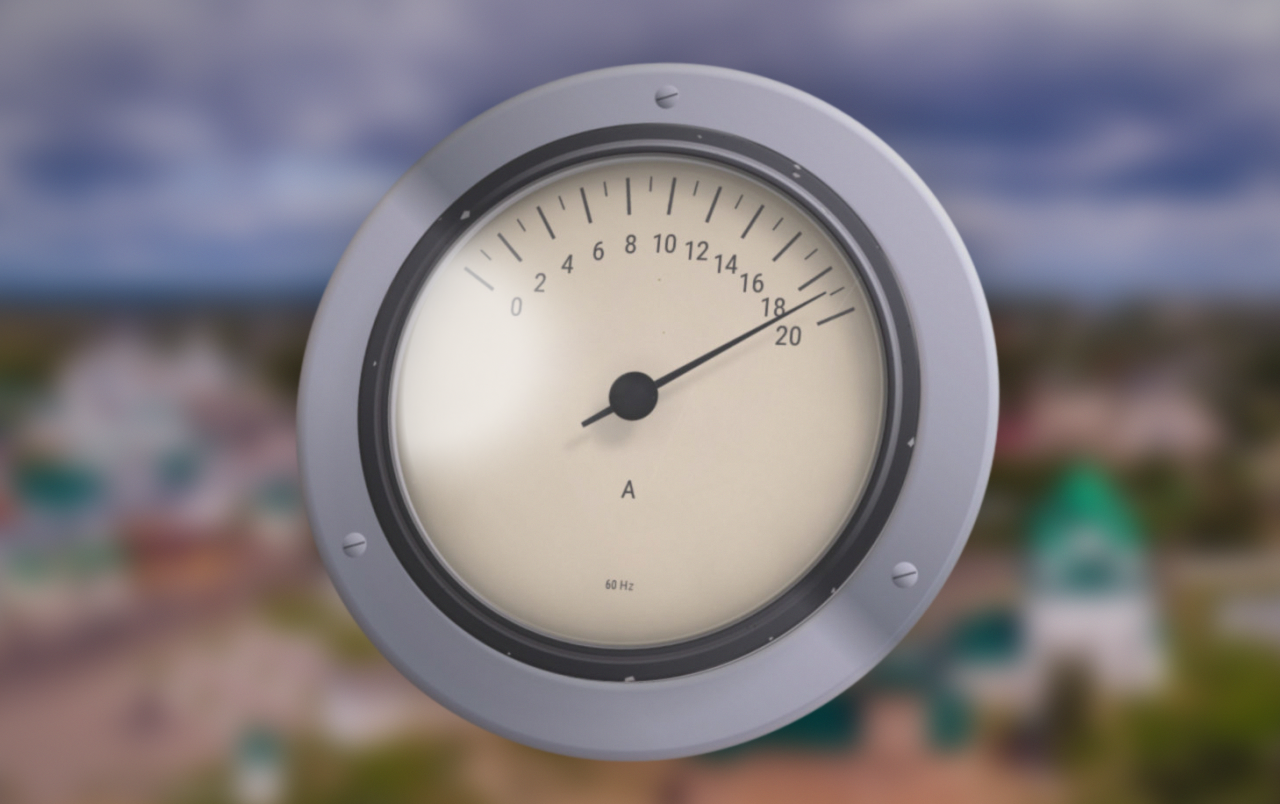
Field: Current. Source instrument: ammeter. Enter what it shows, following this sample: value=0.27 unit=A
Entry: value=19 unit=A
